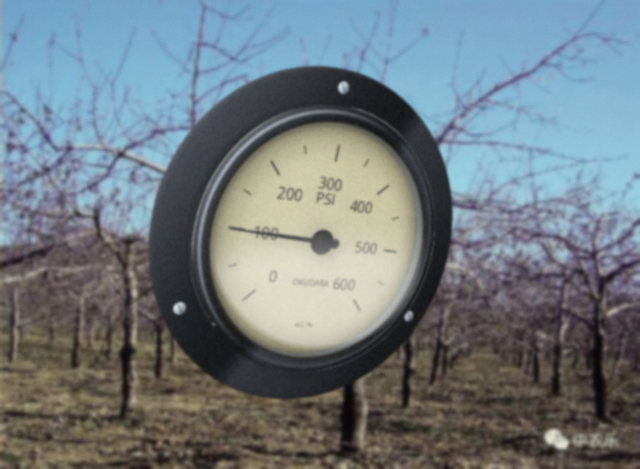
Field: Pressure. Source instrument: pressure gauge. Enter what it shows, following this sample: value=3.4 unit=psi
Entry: value=100 unit=psi
